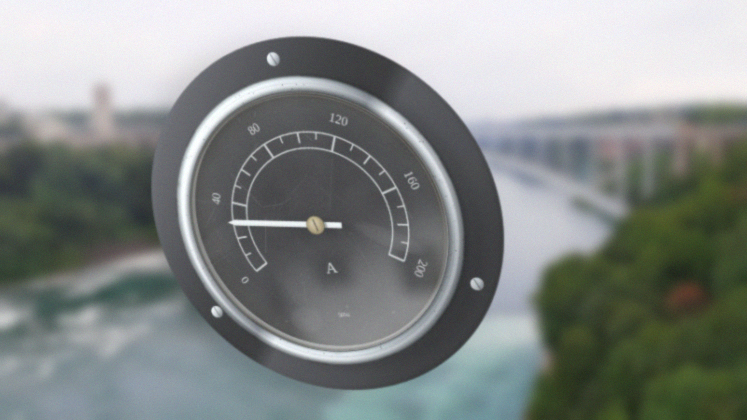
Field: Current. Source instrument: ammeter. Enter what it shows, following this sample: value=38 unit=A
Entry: value=30 unit=A
